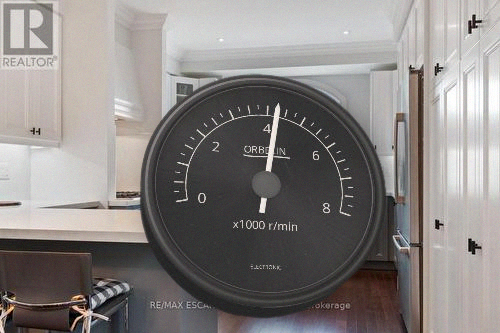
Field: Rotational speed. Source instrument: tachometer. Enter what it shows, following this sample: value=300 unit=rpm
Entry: value=4250 unit=rpm
